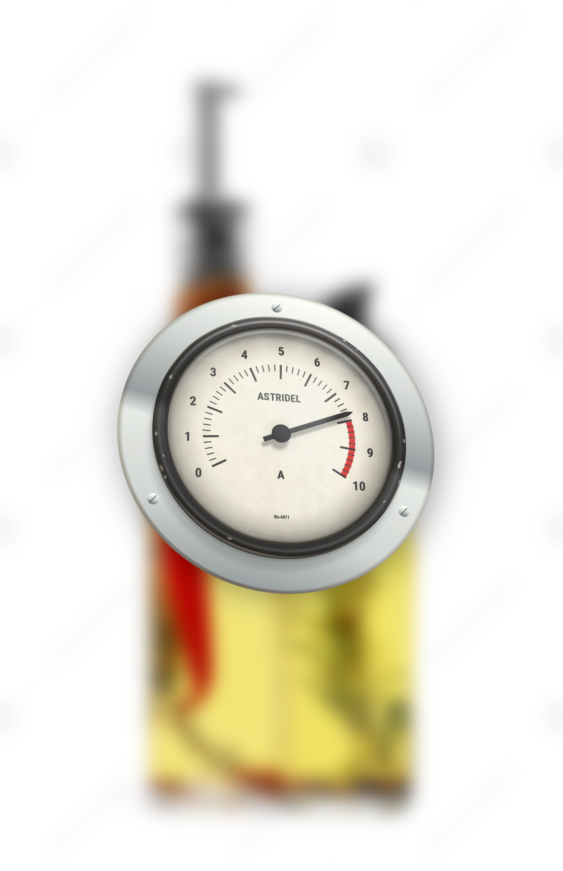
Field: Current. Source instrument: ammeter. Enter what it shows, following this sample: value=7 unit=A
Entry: value=7.8 unit=A
